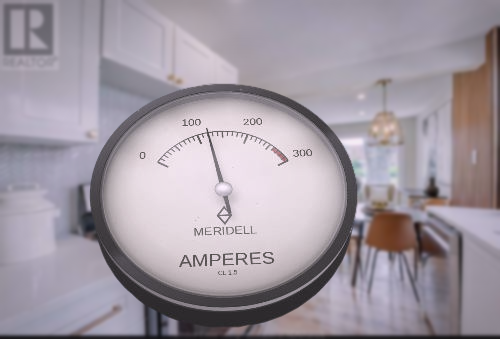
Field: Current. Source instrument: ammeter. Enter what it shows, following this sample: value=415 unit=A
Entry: value=120 unit=A
